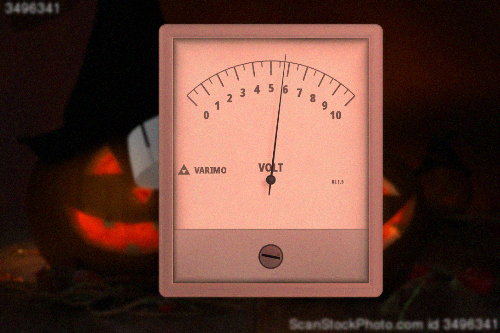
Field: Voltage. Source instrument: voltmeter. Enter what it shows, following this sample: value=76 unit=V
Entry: value=5.75 unit=V
